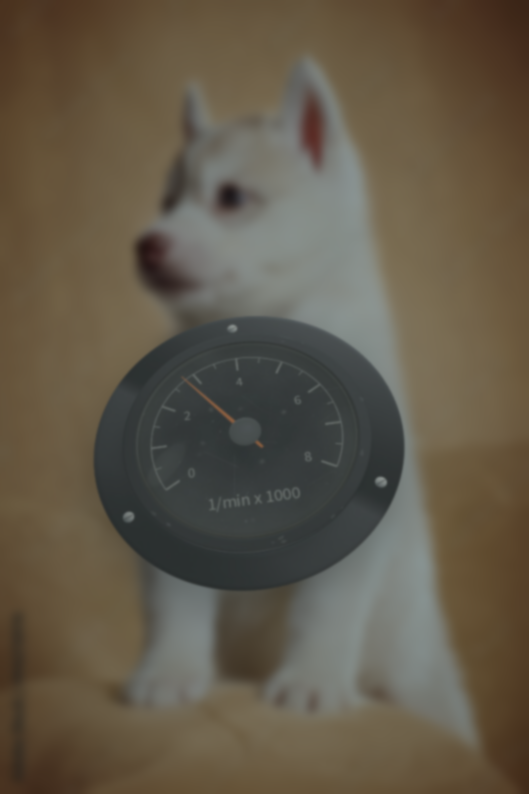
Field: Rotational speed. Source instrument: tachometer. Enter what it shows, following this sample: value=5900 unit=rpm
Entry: value=2750 unit=rpm
